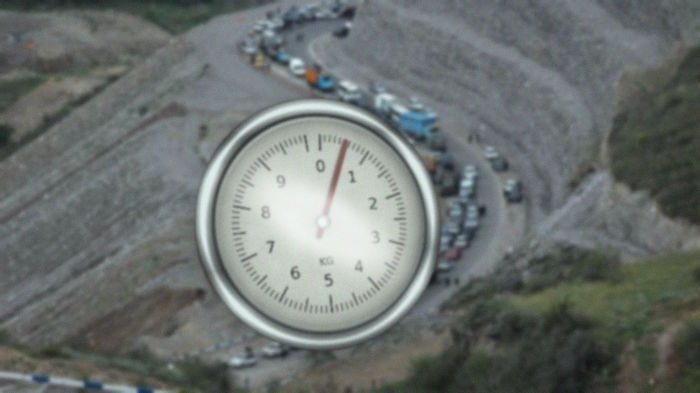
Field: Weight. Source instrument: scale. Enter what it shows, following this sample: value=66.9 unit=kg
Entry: value=0.5 unit=kg
